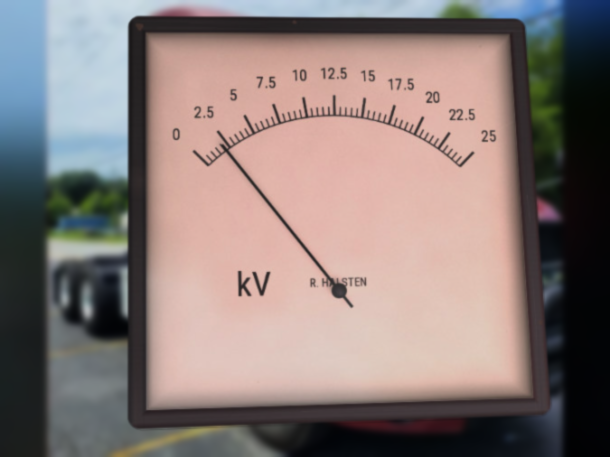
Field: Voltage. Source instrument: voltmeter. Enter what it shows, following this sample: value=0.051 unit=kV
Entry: value=2 unit=kV
